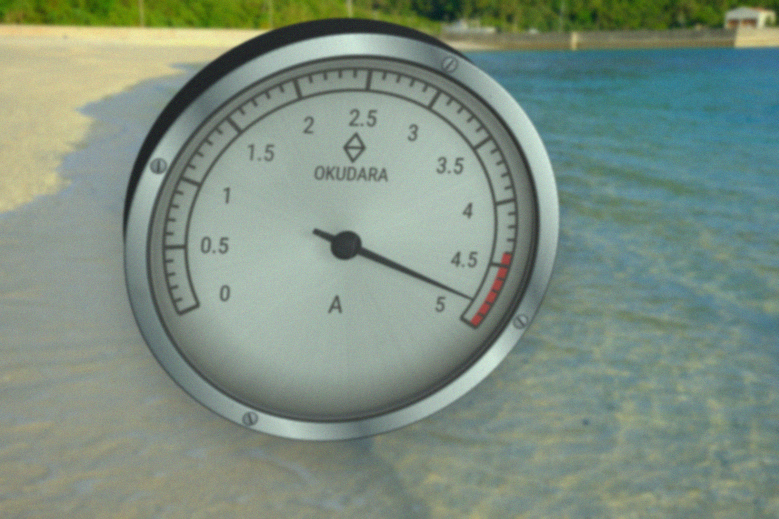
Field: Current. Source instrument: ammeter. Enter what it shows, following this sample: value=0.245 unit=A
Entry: value=4.8 unit=A
